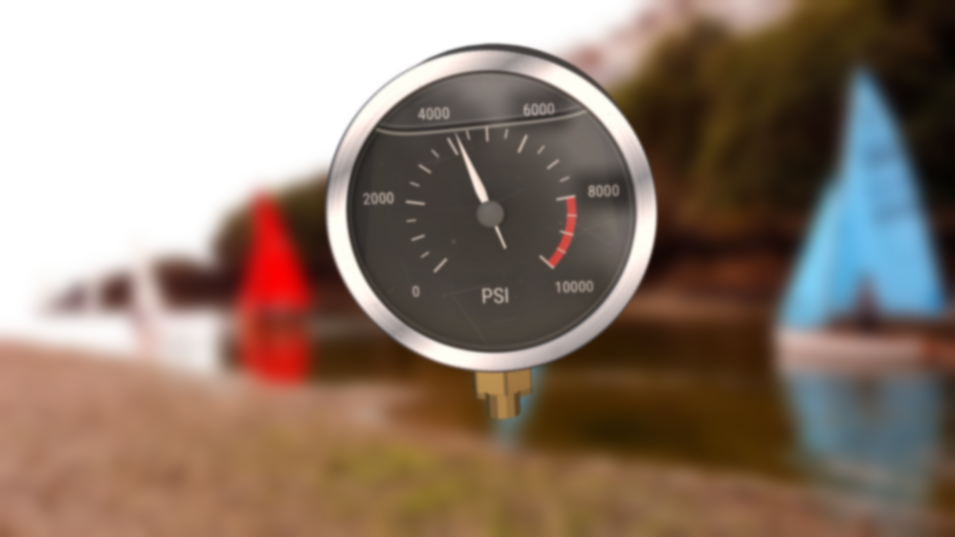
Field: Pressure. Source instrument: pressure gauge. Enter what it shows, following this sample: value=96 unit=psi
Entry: value=4250 unit=psi
